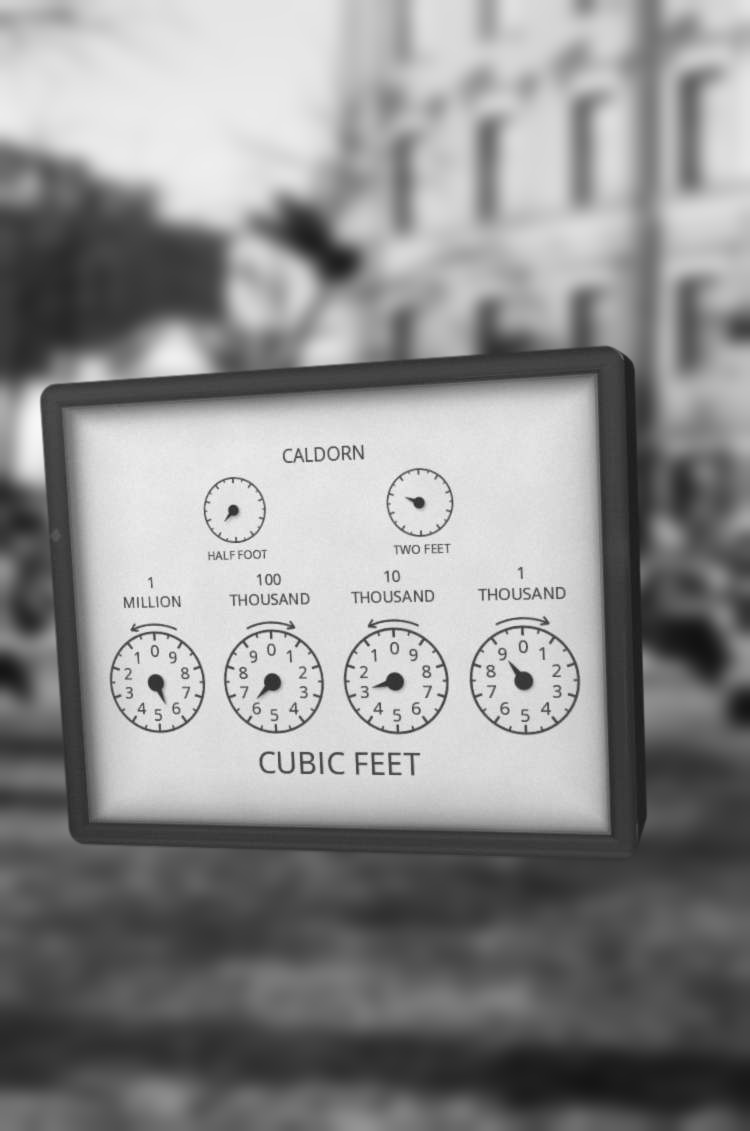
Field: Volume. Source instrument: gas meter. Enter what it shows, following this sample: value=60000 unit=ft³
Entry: value=562900 unit=ft³
